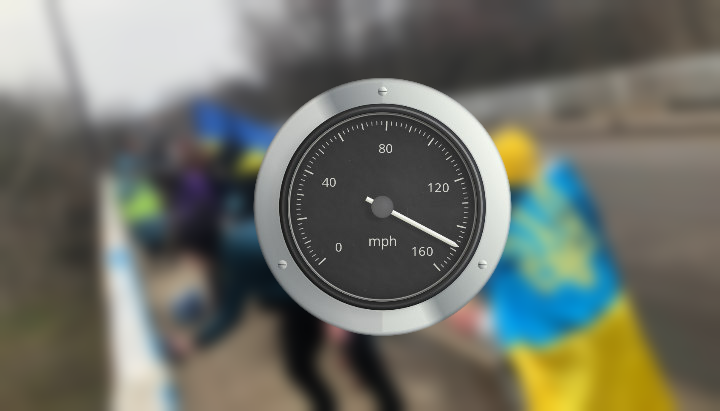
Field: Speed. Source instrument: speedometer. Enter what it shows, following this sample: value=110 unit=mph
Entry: value=148 unit=mph
